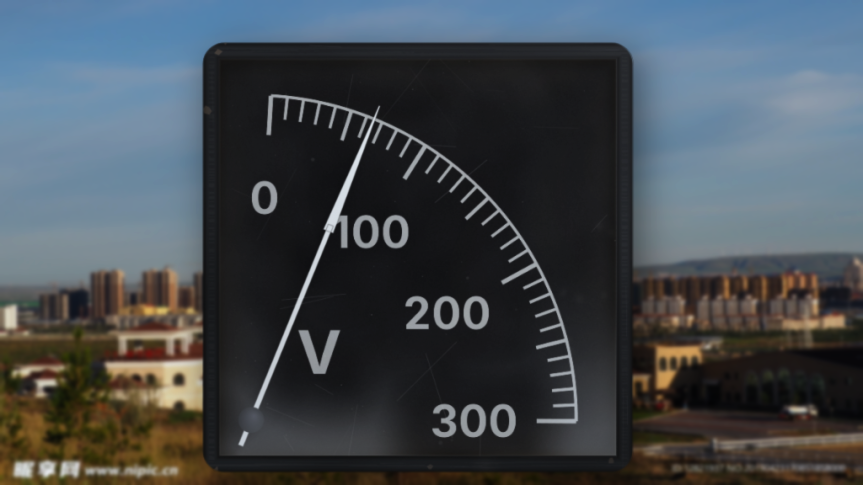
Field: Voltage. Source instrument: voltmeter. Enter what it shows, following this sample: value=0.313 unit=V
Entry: value=65 unit=V
